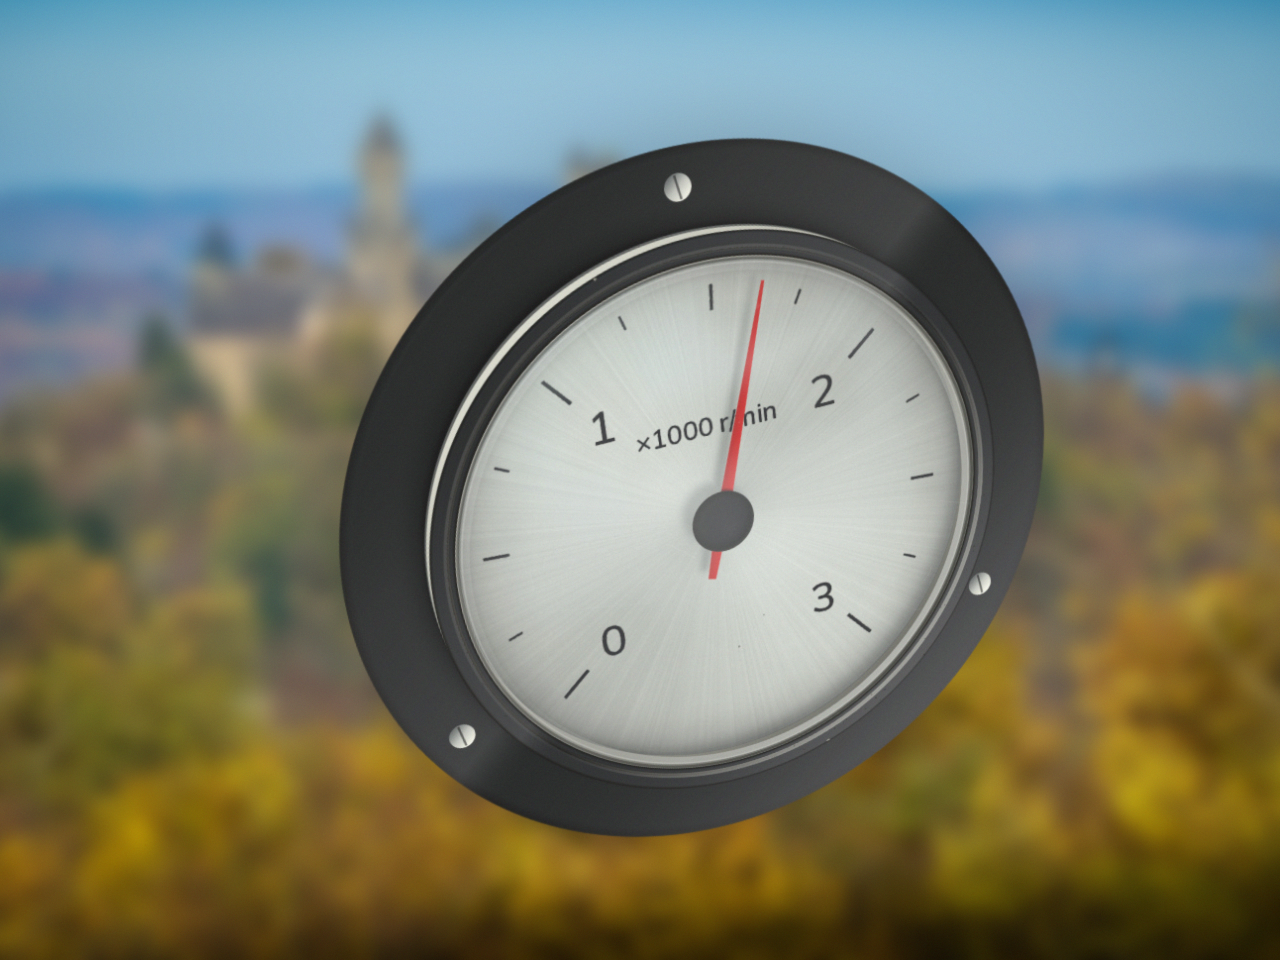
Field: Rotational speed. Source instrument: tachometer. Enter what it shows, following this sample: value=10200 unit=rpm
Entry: value=1625 unit=rpm
